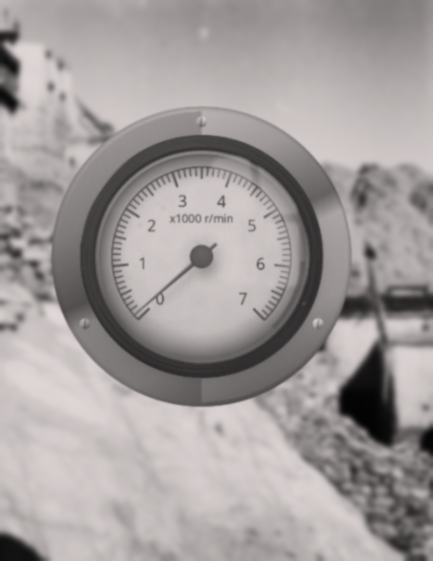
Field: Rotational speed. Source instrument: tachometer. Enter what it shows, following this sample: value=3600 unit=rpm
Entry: value=100 unit=rpm
